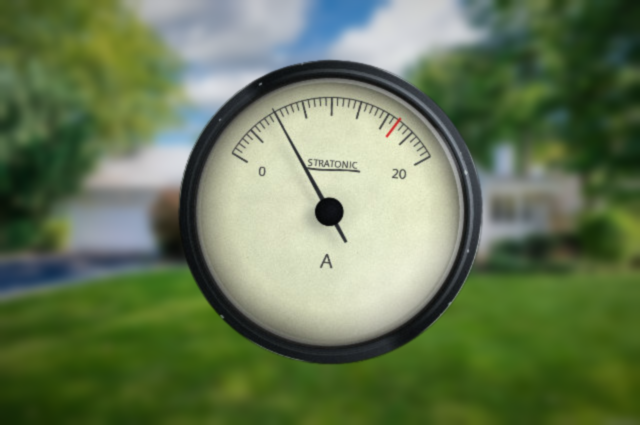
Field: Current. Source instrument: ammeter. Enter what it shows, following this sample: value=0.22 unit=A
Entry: value=5 unit=A
